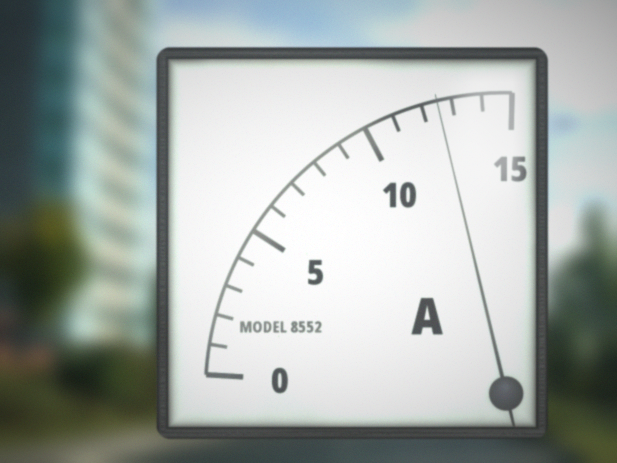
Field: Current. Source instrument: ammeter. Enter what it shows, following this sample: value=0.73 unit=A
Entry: value=12.5 unit=A
